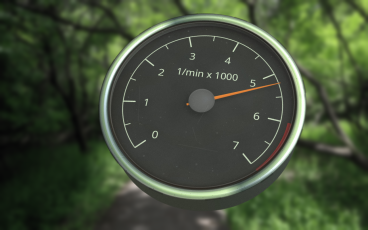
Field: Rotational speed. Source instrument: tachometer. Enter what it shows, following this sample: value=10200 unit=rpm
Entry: value=5250 unit=rpm
